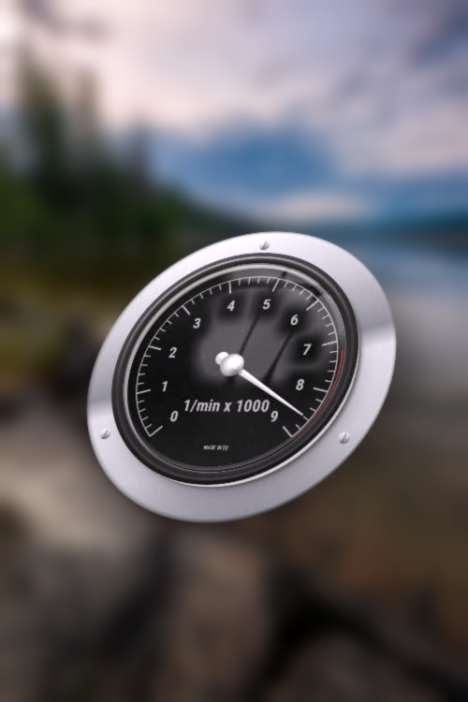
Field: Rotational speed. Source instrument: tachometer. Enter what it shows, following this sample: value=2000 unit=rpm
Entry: value=8600 unit=rpm
